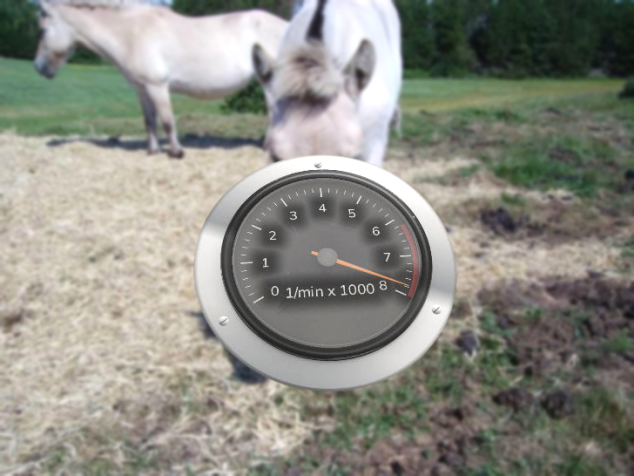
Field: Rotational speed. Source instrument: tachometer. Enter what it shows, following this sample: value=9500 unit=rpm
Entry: value=7800 unit=rpm
